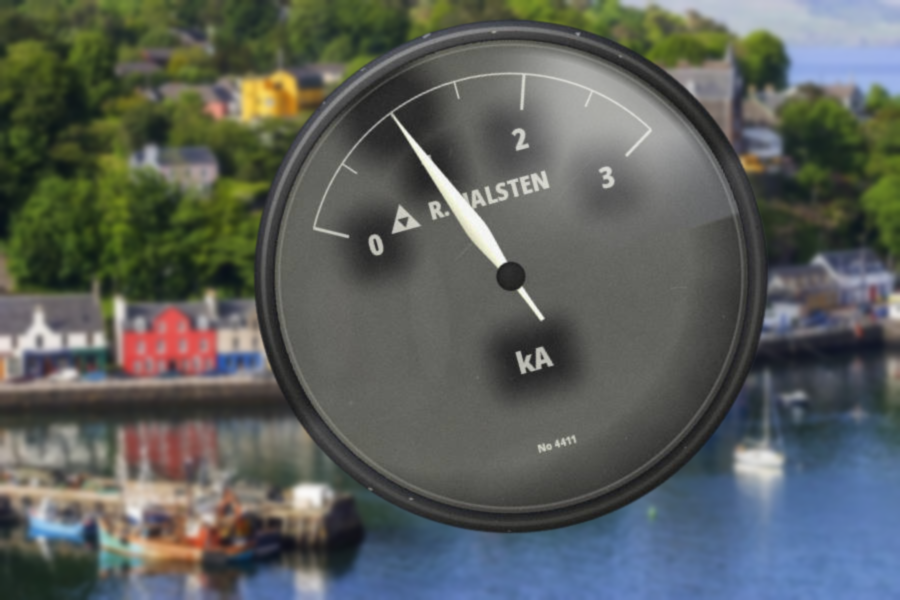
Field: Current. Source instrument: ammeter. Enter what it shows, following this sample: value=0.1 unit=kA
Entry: value=1 unit=kA
